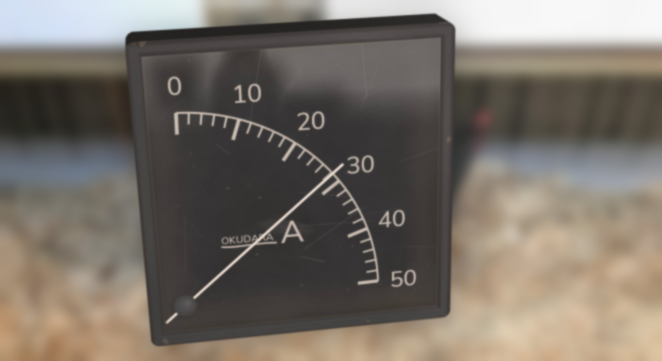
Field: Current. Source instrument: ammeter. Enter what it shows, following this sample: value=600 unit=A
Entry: value=28 unit=A
